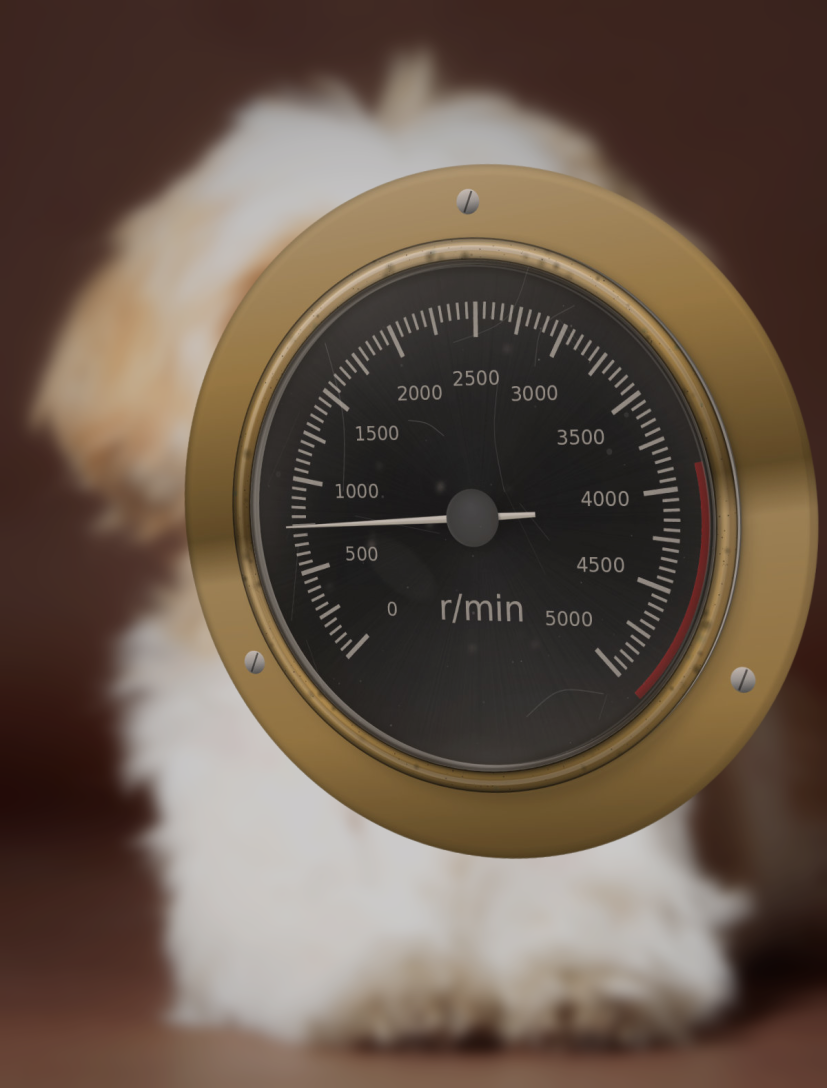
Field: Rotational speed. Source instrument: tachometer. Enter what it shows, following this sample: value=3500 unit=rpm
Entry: value=750 unit=rpm
